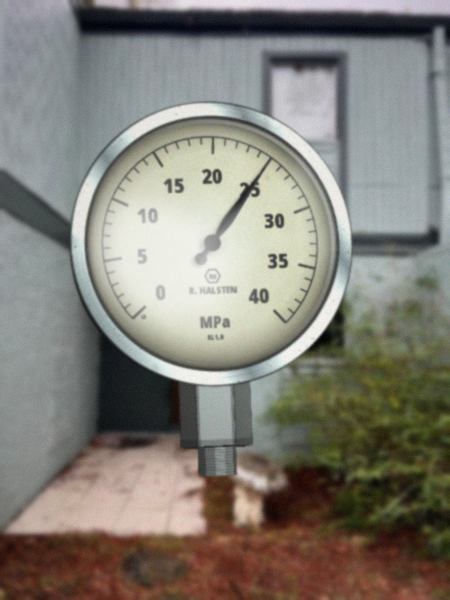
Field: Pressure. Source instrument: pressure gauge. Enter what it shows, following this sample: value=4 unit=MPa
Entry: value=25 unit=MPa
